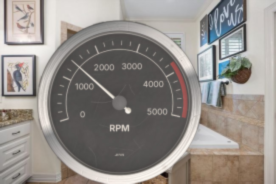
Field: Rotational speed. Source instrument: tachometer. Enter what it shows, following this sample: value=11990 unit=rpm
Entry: value=1400 unit=rpm
